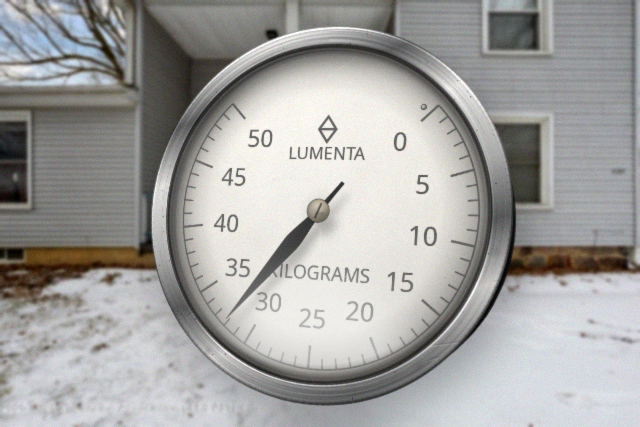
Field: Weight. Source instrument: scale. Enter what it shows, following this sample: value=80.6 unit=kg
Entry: value=32 unit=kg
